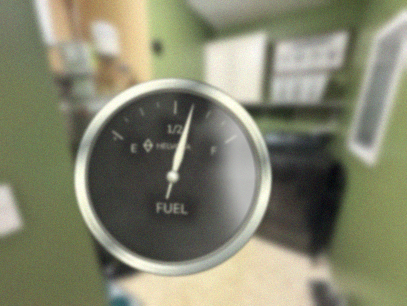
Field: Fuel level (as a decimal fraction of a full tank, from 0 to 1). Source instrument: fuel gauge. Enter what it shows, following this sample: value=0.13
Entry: value=0.625
